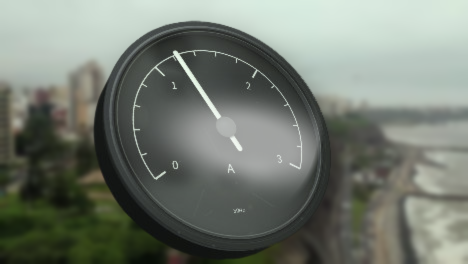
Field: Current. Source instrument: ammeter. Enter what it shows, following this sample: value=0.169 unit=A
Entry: value=1.2 unit=A
